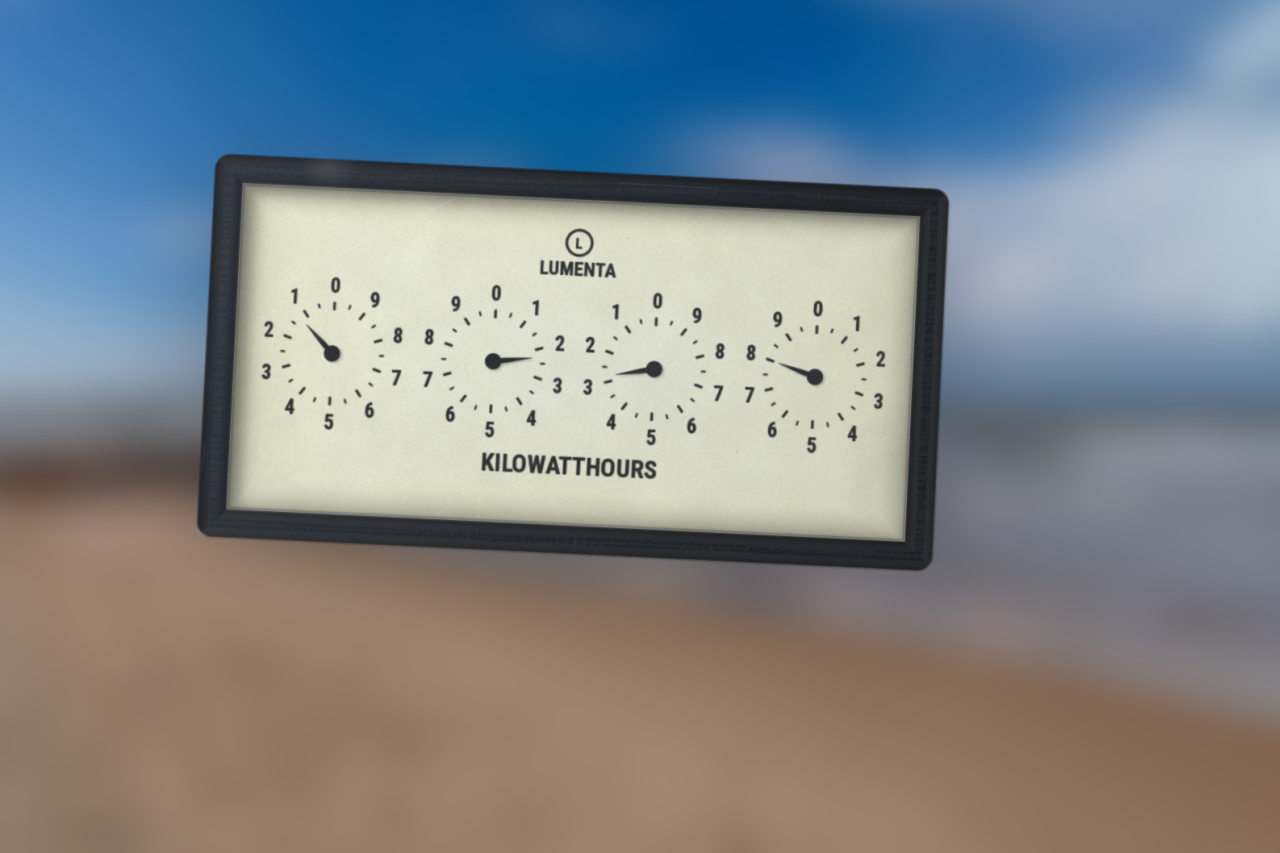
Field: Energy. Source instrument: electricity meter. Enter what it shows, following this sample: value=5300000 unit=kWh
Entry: value=1228 unit=kWh
